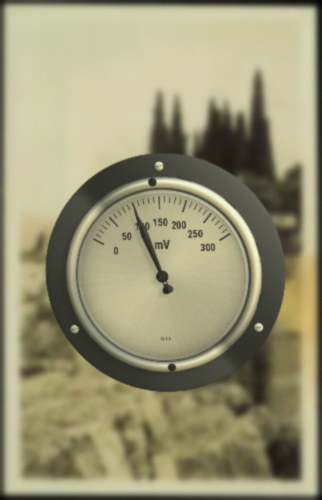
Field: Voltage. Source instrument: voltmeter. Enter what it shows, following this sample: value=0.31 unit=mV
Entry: value=100 unit=mV
